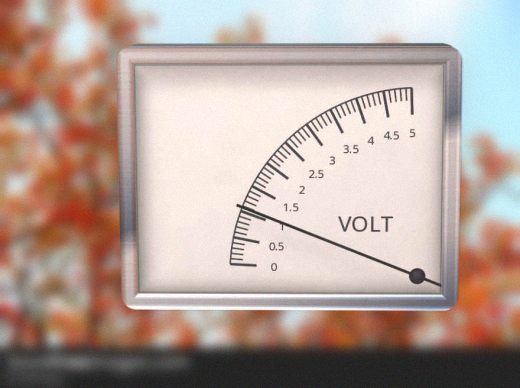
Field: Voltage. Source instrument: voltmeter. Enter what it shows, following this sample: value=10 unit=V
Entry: value=1.1 unit=V
